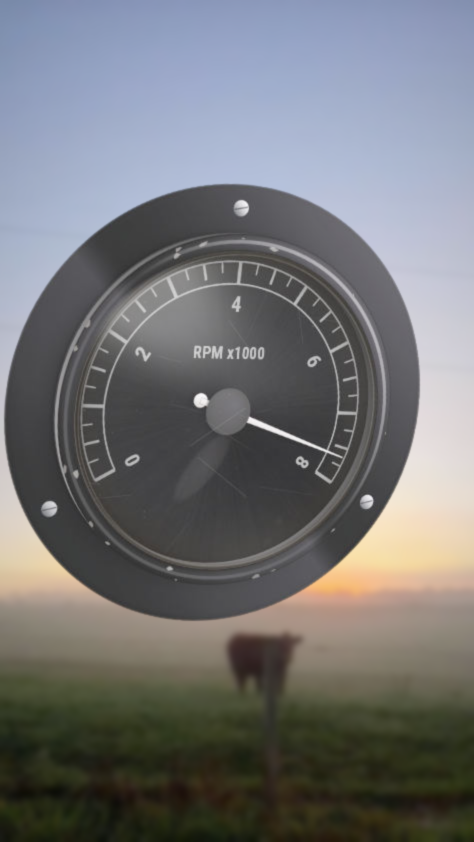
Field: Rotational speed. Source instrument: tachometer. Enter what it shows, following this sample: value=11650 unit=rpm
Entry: value=7625 unit=rpm
